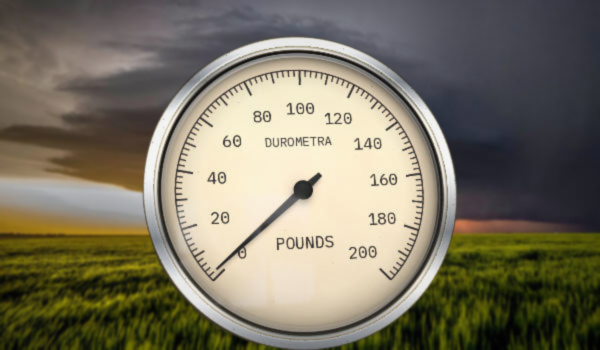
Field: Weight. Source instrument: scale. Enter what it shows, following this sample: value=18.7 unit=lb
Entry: value=2 unit=lb
